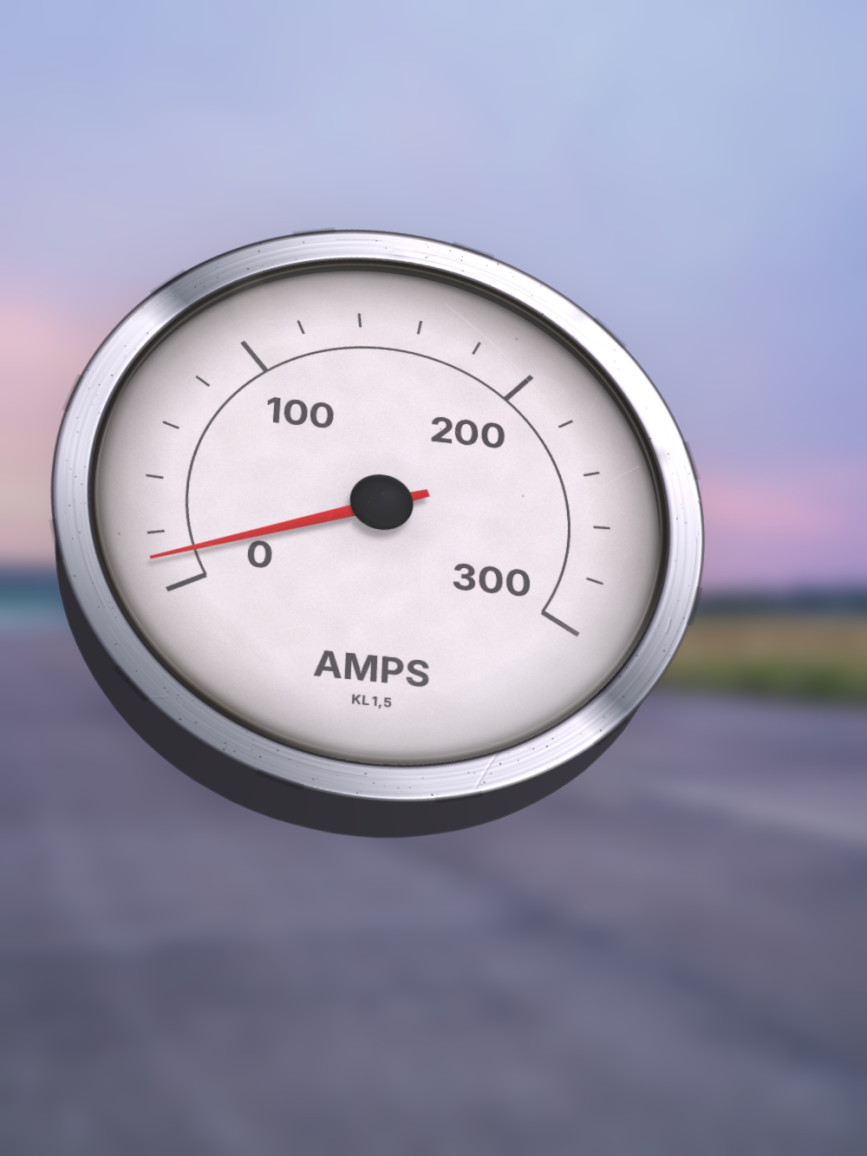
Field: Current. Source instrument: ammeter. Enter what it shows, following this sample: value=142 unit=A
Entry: value=10 unit=A
